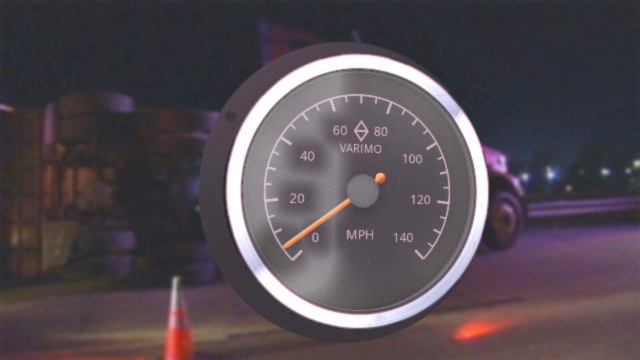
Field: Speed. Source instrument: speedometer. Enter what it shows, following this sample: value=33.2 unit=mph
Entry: value=5 unit=mph
